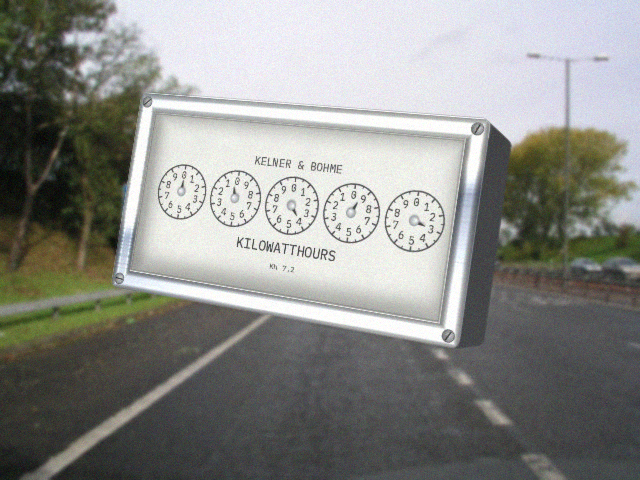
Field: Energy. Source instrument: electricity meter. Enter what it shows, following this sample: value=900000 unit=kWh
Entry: value=393 unit=kWh
